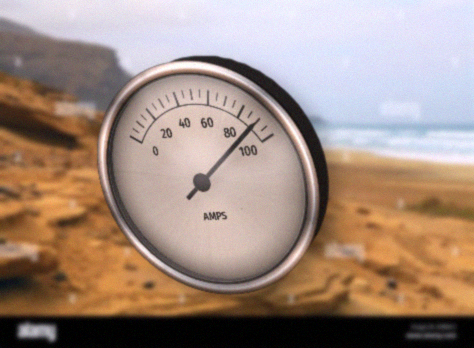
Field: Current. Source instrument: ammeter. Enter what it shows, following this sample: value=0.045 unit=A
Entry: value=90 unit=A
